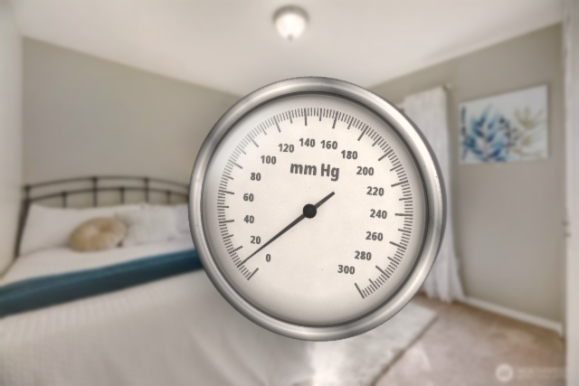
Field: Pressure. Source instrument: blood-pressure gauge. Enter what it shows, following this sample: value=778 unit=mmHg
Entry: value=10 unit=mmHg
